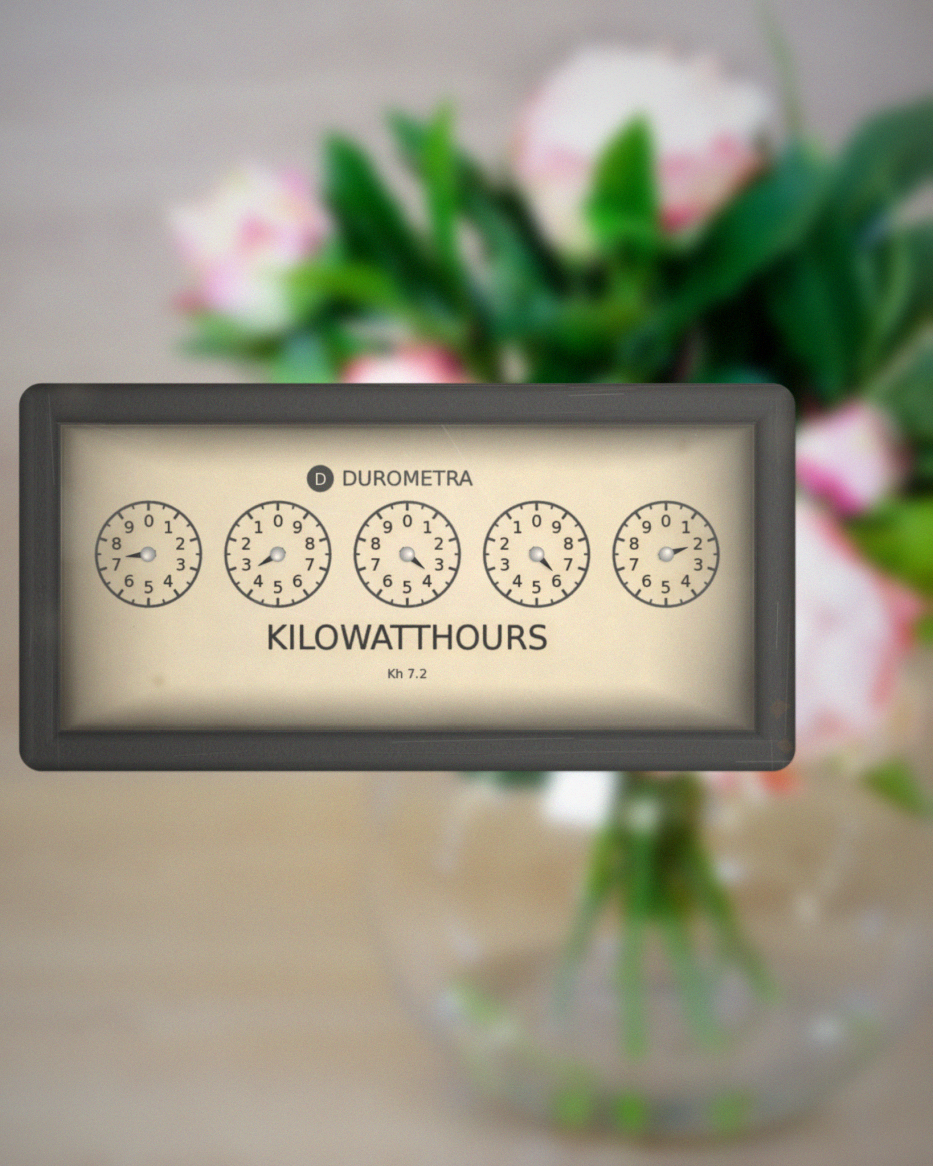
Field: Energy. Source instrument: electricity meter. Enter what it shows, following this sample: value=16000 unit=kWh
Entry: value=73362 unit=kWh
